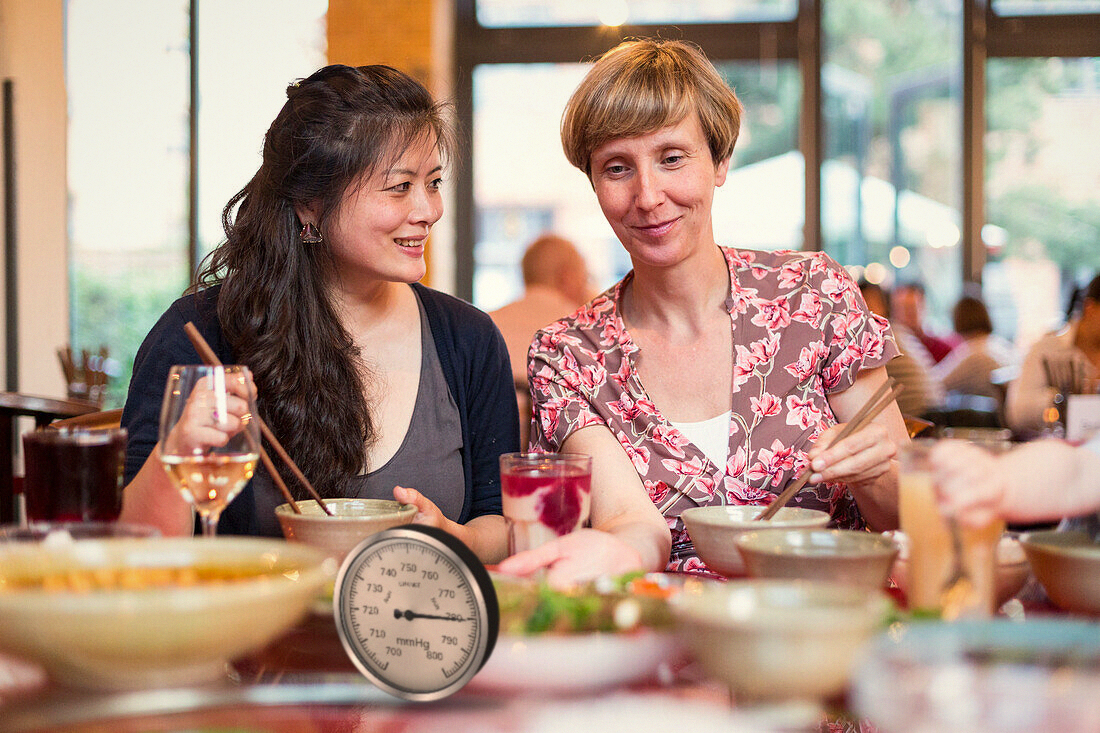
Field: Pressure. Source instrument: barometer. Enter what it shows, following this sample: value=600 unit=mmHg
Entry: value=780 unit=mmHg
